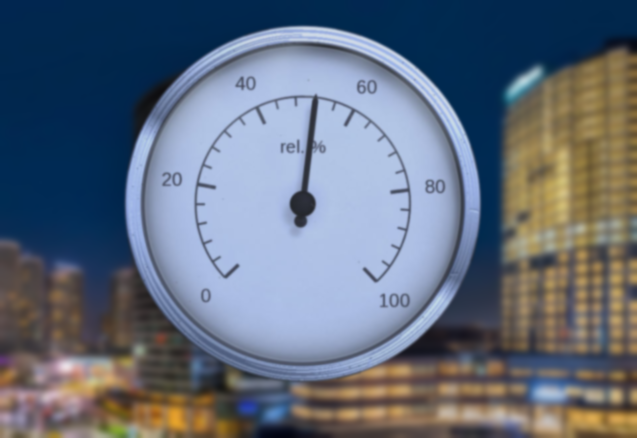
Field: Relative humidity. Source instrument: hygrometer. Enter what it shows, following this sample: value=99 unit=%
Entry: value=52 unit=%
